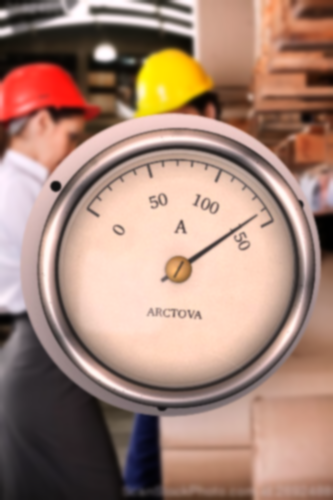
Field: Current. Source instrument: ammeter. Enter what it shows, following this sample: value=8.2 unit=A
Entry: value=140 unit=A
